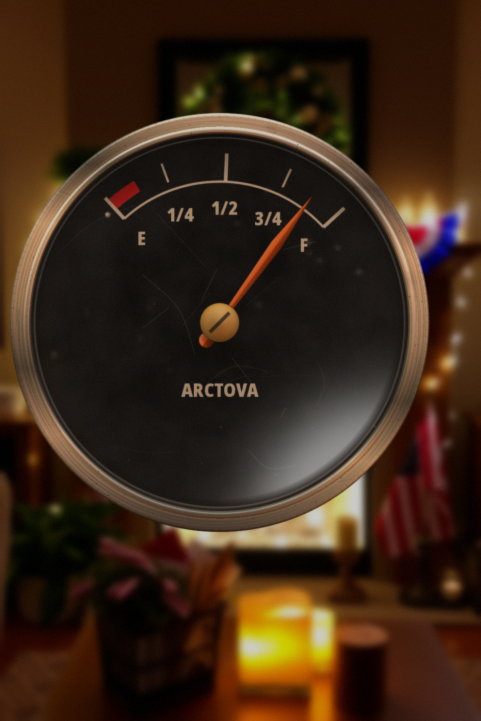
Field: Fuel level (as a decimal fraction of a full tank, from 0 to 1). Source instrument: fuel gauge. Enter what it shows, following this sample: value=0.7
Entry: value=0.875
